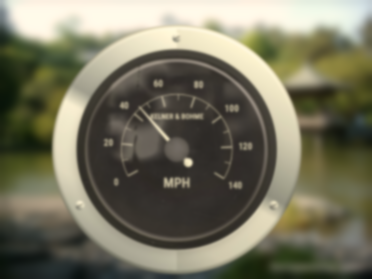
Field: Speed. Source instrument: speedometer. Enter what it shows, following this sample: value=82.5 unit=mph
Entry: value=45 unit=mph
